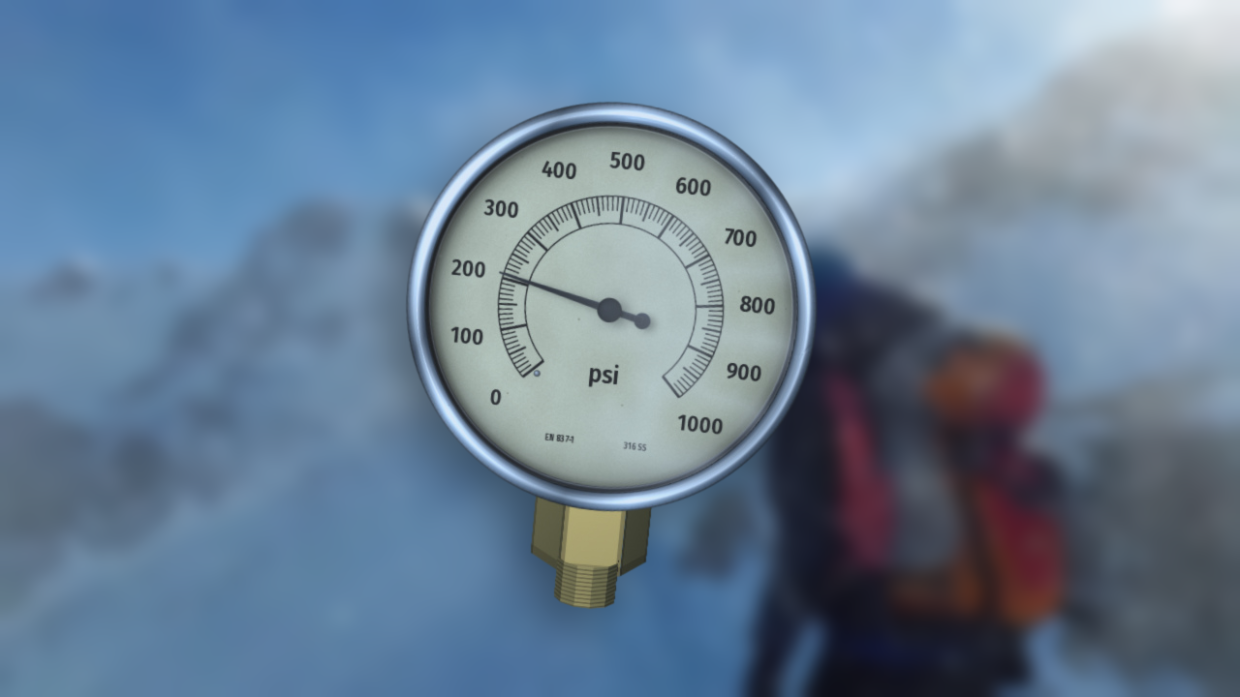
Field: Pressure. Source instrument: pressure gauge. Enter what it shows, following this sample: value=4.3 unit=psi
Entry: value=210 unit=psi
